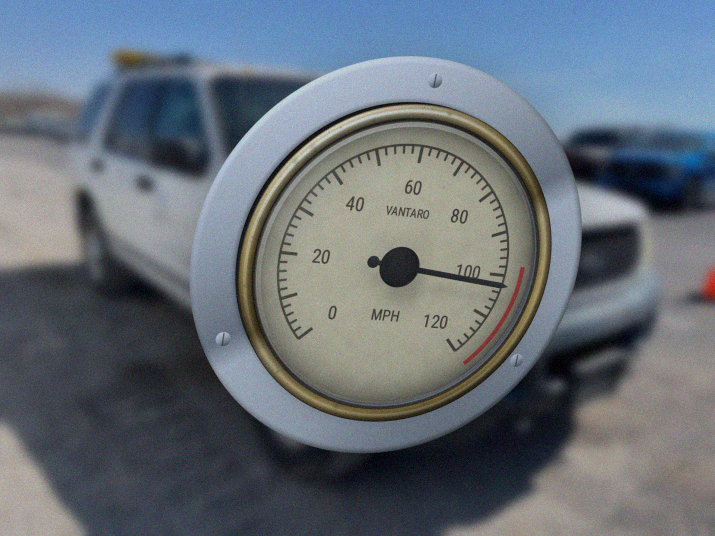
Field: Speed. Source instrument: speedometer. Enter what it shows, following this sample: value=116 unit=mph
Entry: value=102 unit=mph
